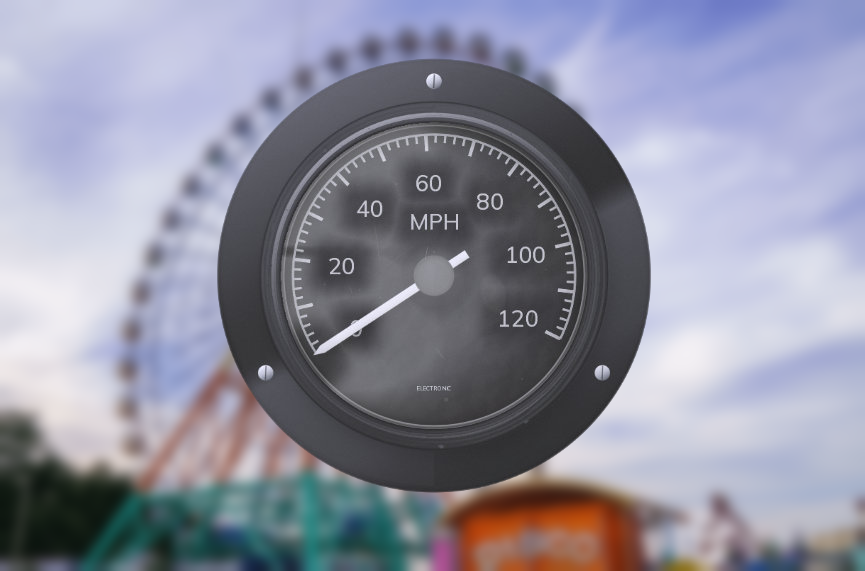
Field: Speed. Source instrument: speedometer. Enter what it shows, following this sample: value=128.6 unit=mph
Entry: value=0 unit=mph
